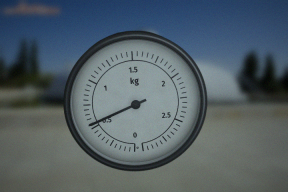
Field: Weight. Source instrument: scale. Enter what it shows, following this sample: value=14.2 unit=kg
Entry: value=0.55 unit=kg
